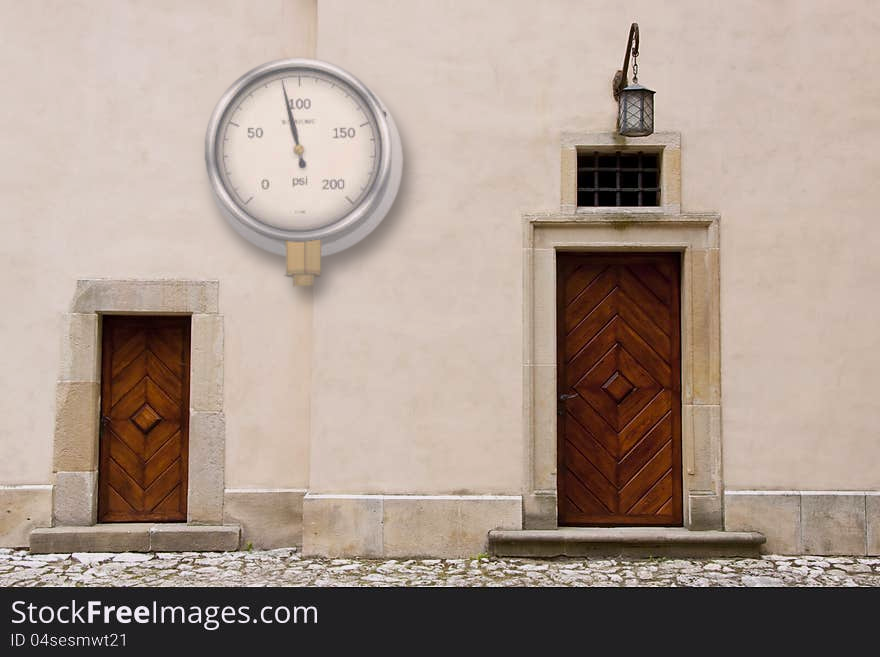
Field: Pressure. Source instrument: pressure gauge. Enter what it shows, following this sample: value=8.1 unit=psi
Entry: value=90 unit=psi
